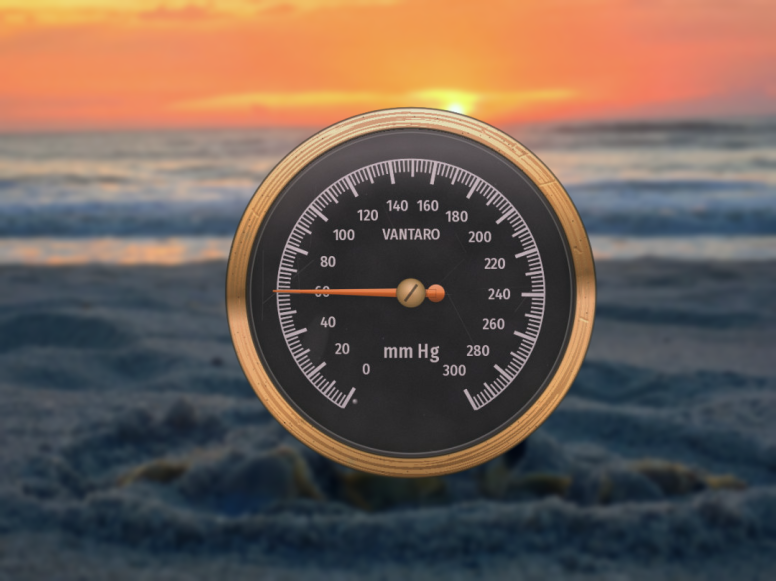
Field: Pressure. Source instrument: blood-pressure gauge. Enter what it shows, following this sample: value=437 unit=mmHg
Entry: value=60 unit=mmHg
